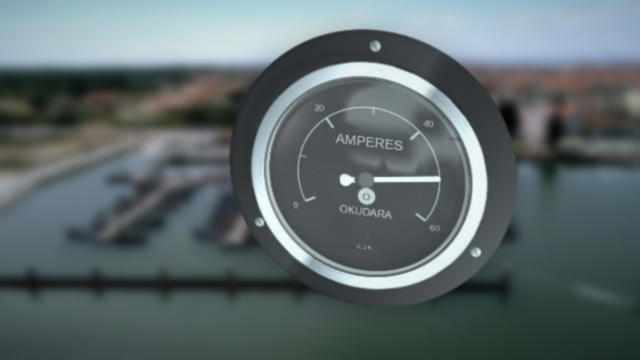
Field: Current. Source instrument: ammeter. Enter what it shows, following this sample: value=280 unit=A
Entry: value=50 unit=A
